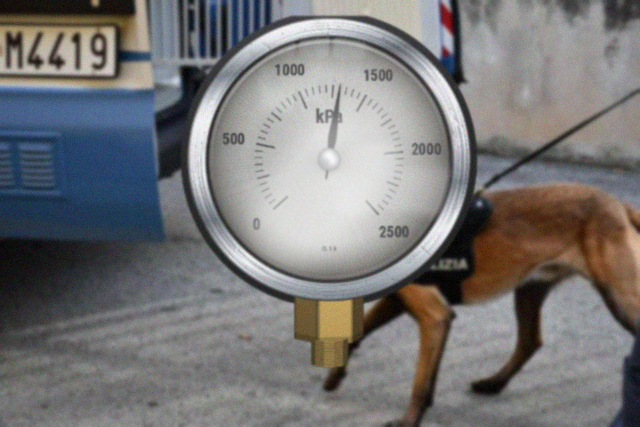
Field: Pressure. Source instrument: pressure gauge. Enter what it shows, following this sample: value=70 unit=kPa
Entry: value=1300 unit=kPa
